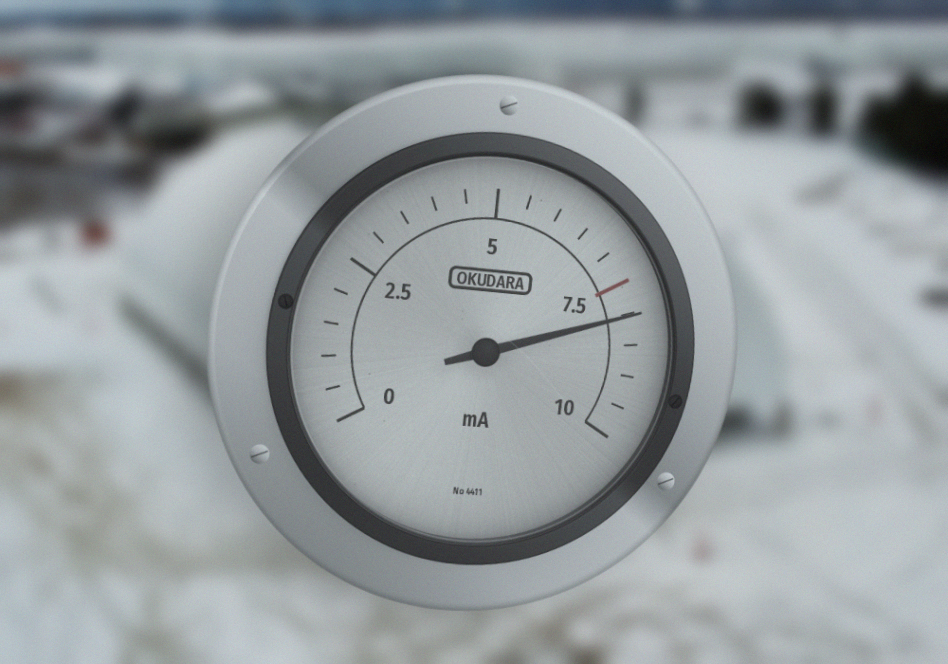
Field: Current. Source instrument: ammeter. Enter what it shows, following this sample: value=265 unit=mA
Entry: value=8 unit=mA
